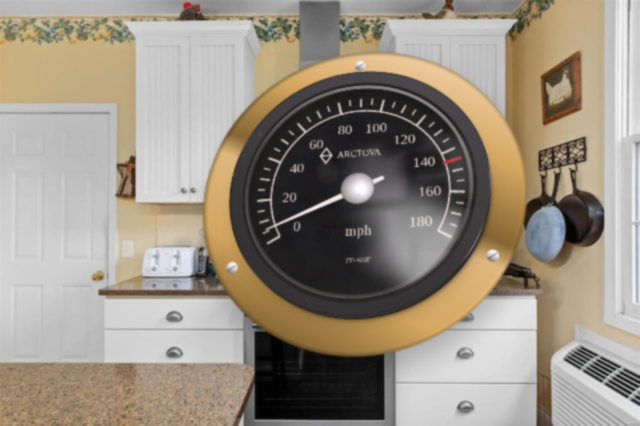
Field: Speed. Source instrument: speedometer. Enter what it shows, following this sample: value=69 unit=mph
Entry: value=5 unit=mph
